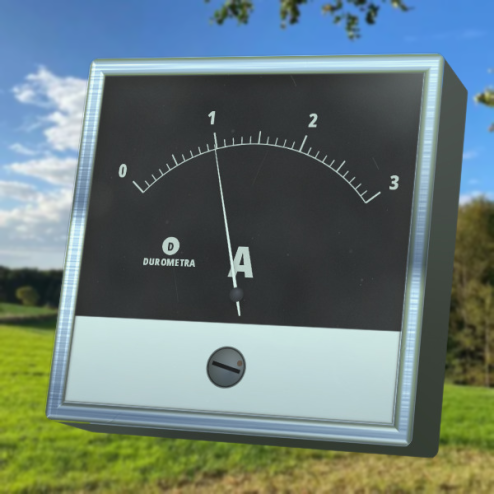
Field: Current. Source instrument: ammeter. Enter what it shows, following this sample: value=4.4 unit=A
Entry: value=1 unit=A
